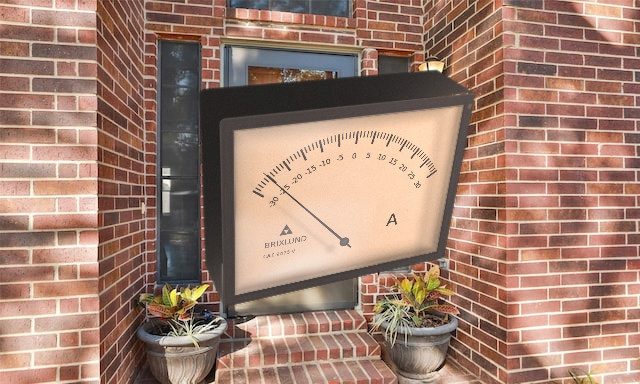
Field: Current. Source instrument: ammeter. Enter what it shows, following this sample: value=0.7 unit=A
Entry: value=-25 unit=A
